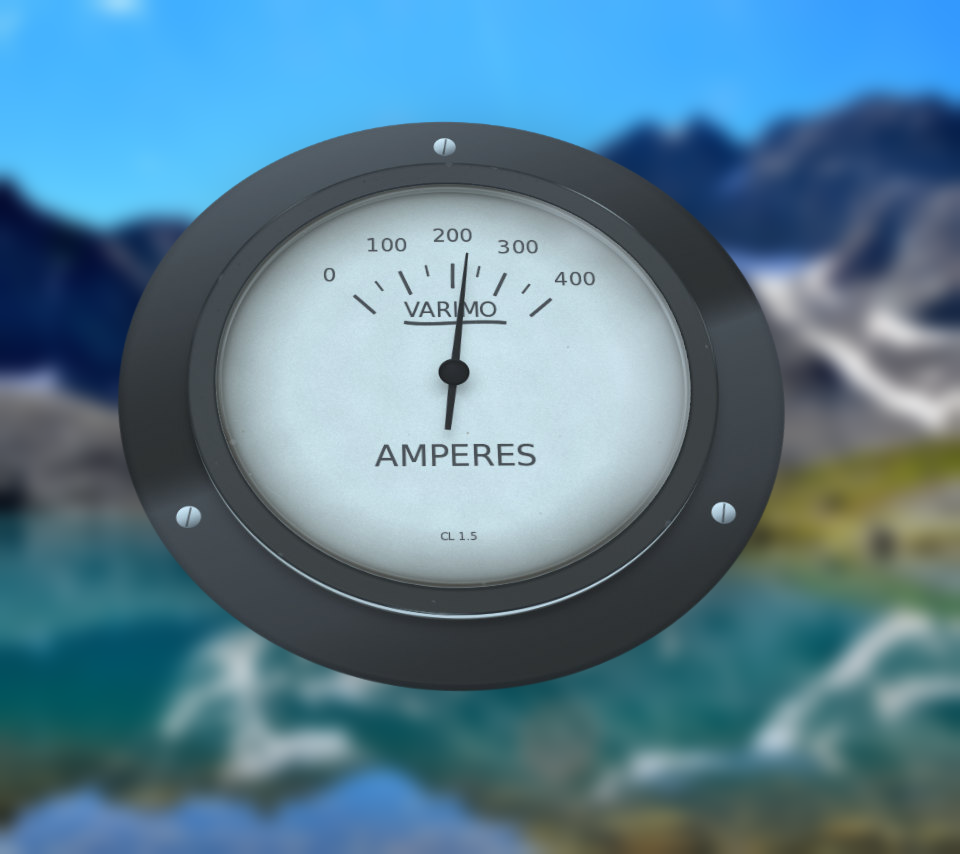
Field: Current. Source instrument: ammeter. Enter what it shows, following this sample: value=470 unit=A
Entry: value=225 unit=A
